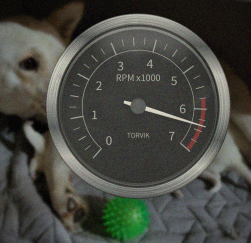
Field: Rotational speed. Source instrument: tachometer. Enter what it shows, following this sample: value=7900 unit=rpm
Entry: value=6375 unit=rpm
